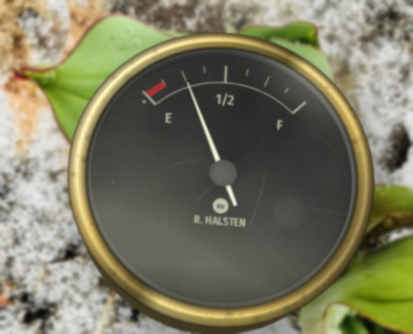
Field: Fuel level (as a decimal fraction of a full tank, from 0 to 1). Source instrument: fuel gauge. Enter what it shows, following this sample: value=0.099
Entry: value=0.25
